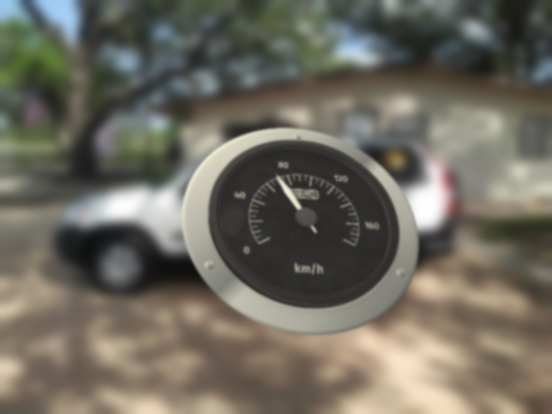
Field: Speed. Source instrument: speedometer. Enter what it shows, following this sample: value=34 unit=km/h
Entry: value=70 unit=km/h
